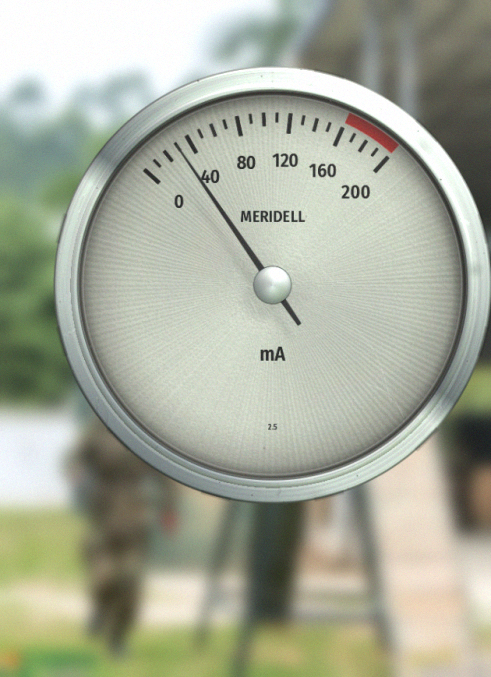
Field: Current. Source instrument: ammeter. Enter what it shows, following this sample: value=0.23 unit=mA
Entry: value=30 unit=mA
